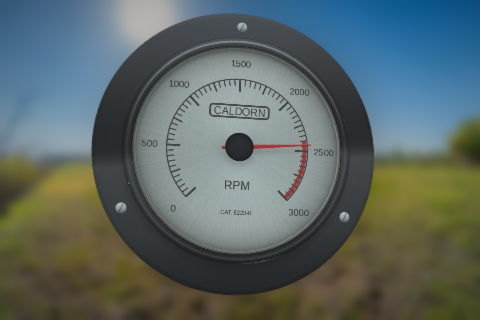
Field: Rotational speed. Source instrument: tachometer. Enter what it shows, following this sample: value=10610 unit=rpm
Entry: value=2450 unit=rpm
